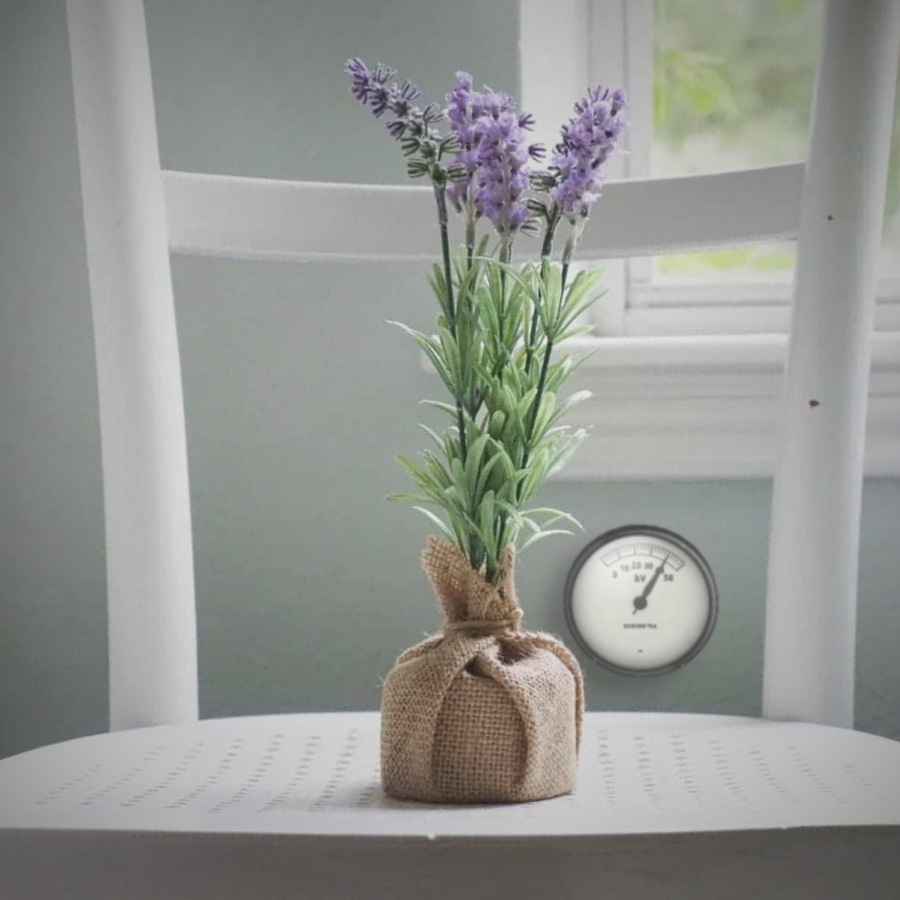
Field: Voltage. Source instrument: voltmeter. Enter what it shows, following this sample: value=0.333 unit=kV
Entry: value=40 unit=kV
